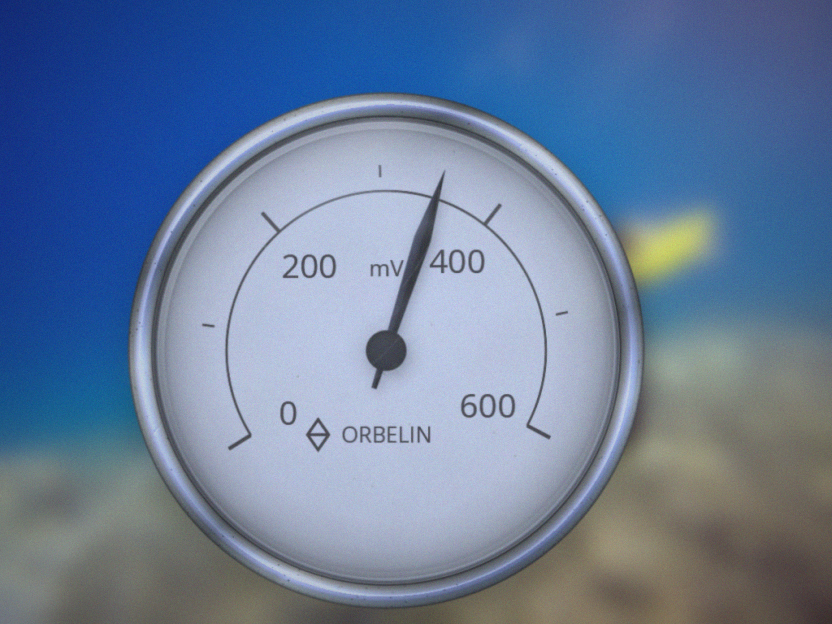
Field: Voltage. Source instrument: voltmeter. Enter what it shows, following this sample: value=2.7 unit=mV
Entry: value=350 unit=mV
